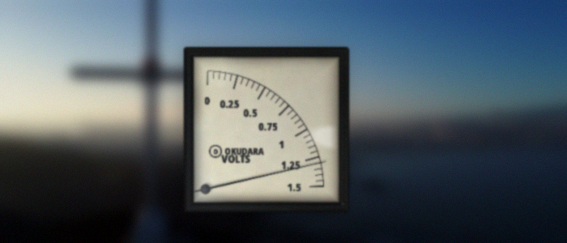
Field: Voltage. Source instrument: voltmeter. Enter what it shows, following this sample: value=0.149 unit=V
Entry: value=1.3 unit=V
